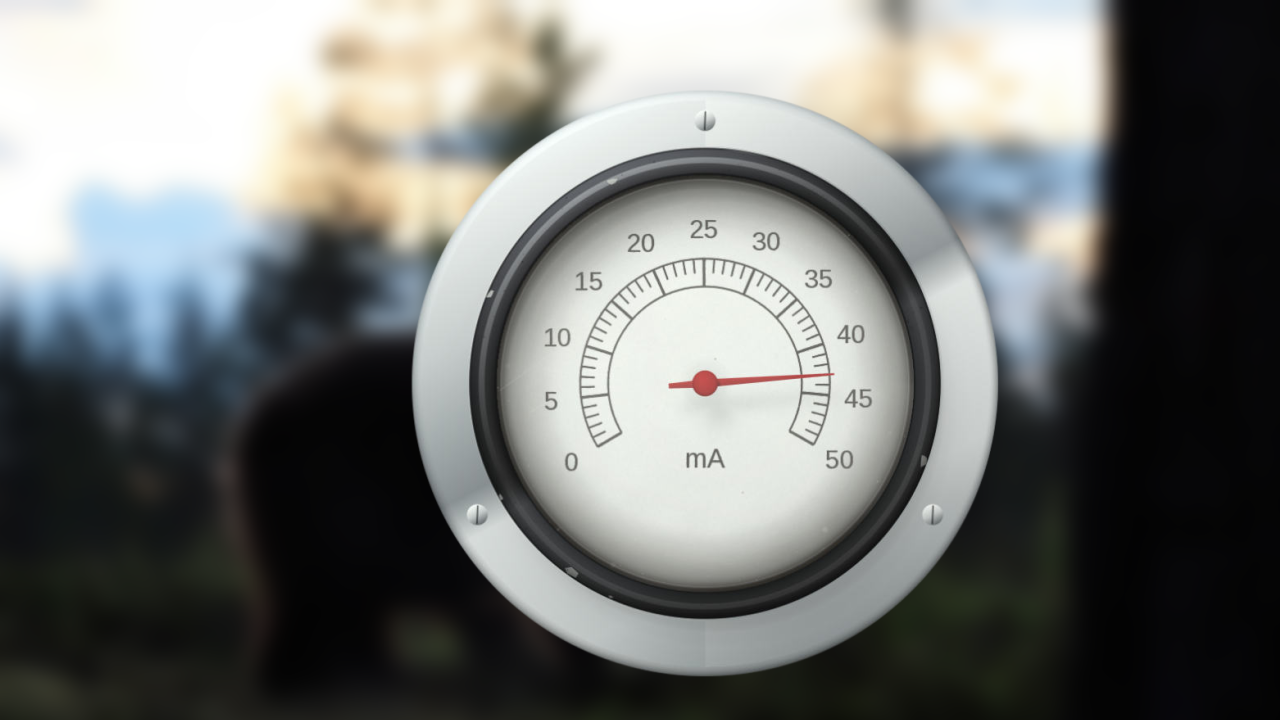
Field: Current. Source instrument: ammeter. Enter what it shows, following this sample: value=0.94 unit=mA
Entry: value=43 unit=mA
